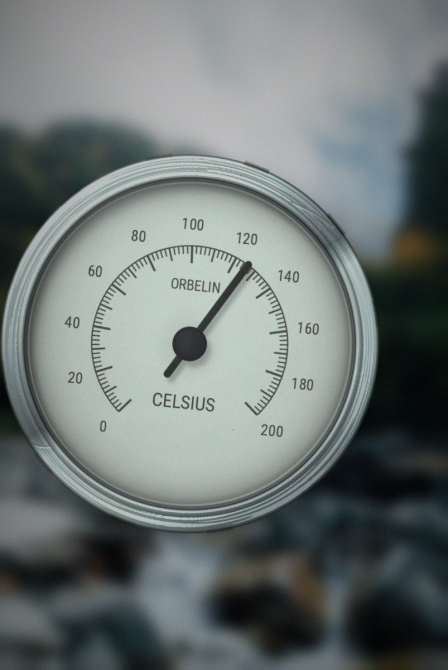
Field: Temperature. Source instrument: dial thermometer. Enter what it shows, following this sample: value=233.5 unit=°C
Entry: value=126 unit=°C
